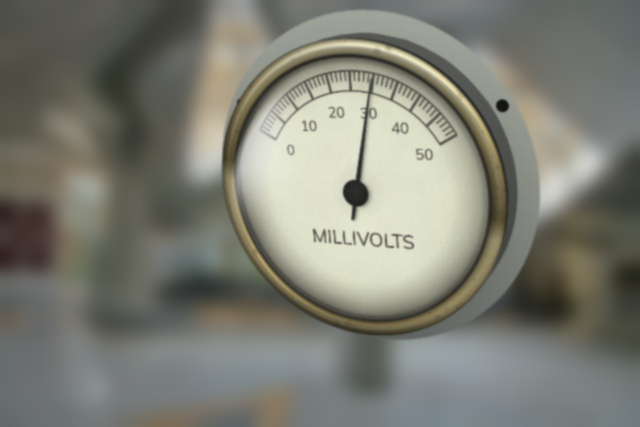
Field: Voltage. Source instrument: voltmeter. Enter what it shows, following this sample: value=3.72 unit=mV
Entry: value=30 unit=mV
